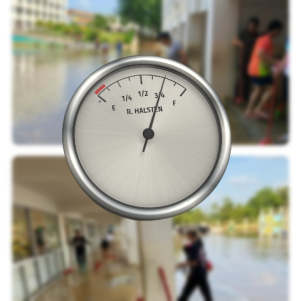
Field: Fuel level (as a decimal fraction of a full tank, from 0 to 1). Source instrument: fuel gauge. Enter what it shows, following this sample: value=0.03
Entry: value=0.75
